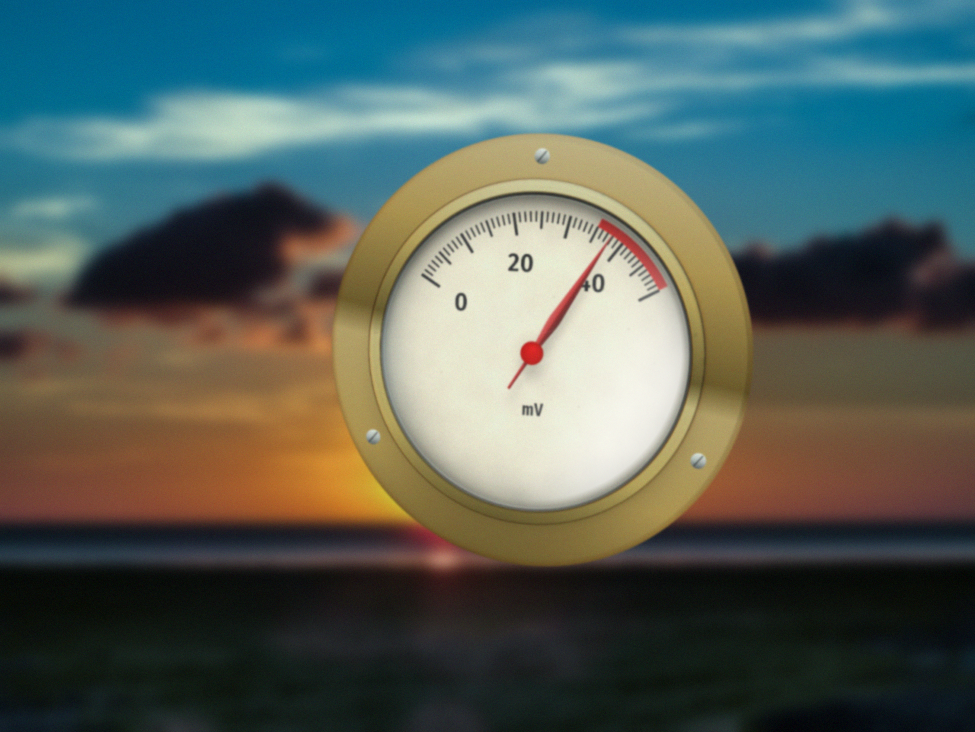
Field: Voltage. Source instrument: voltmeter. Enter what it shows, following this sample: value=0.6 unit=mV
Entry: value=38 unit=mV
